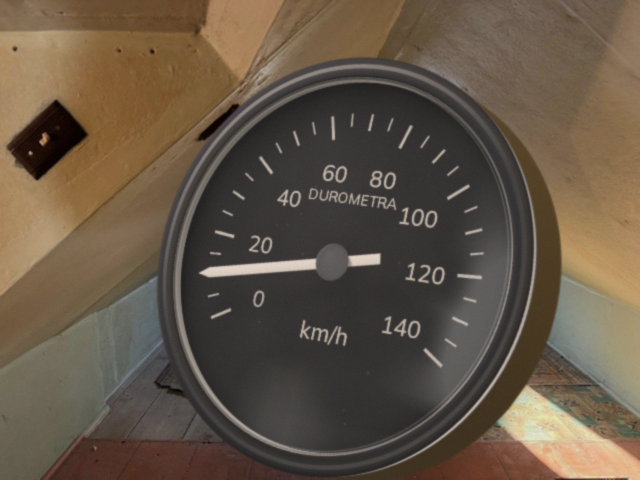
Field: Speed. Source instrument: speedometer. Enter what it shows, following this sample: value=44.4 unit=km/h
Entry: value=10 unit=km/h
